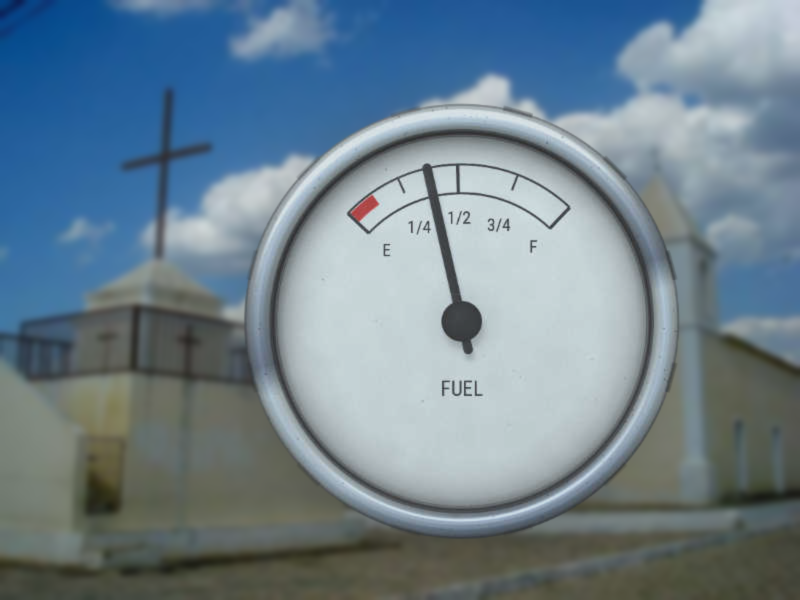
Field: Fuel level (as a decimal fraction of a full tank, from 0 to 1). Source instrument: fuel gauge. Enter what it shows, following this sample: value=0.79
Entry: value=0.375
